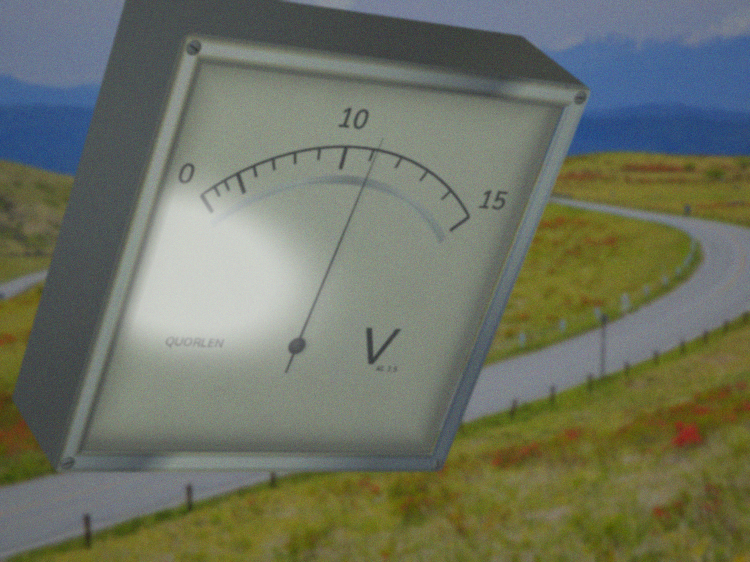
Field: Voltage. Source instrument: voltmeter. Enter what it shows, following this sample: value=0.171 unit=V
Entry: value=11 unit=V
